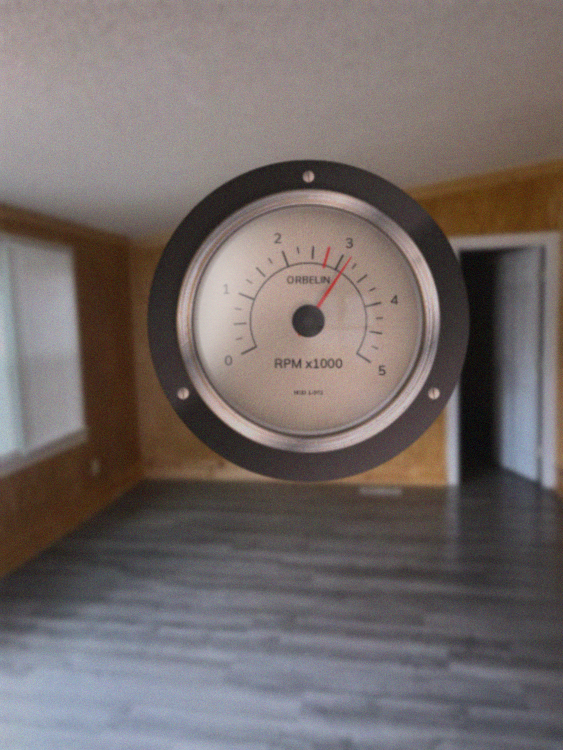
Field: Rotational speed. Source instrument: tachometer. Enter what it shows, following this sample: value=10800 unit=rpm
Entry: value=3125 unit=rpm
